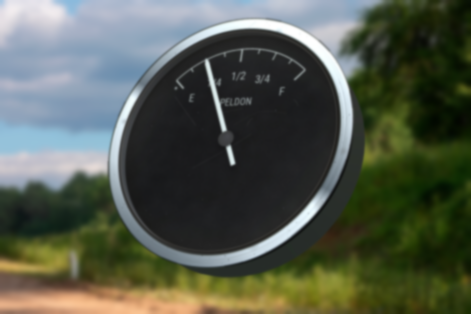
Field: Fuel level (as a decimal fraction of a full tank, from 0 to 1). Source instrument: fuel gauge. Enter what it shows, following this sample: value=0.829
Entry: value=0.25
